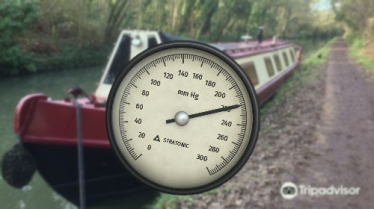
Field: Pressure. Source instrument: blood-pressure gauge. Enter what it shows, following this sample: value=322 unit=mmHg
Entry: value=220 unit=mmHg
